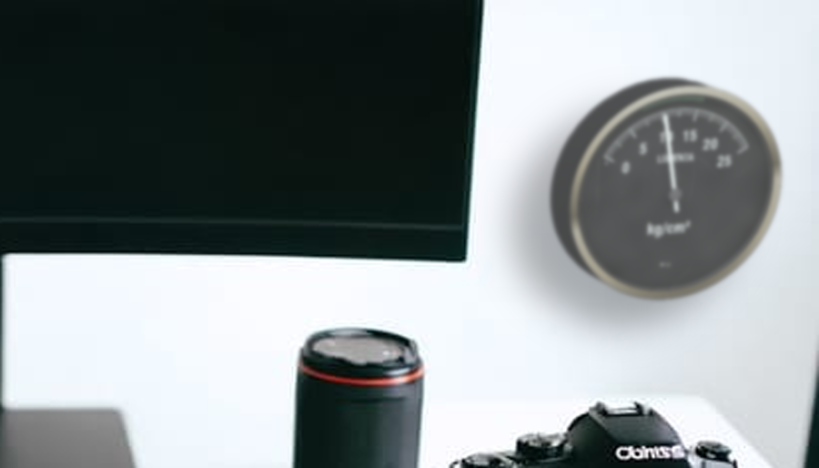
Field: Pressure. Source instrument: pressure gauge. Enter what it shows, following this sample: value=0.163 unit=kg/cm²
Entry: value=10 unit=kg/cm²
